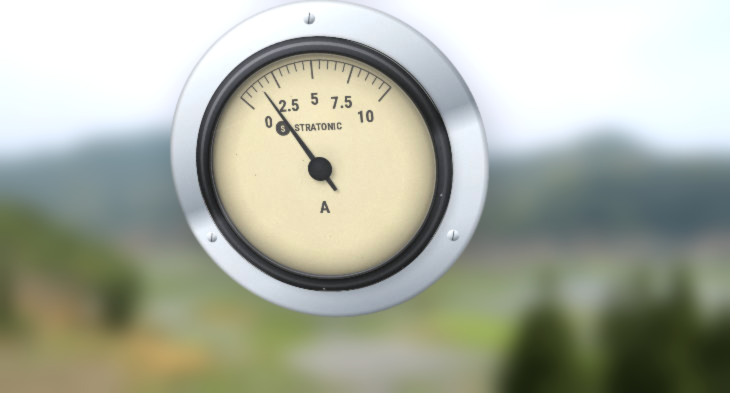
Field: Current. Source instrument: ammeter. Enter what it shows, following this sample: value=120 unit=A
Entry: value=1.5 unit=A
